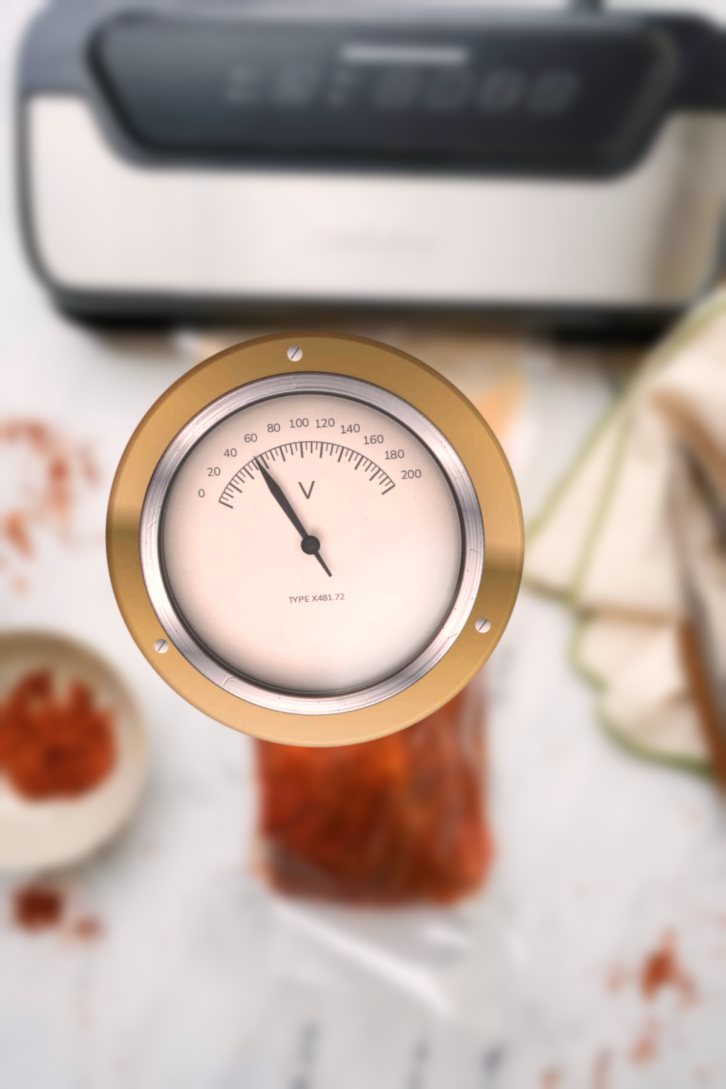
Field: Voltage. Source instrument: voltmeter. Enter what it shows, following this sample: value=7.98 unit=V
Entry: value=55 unit=V
